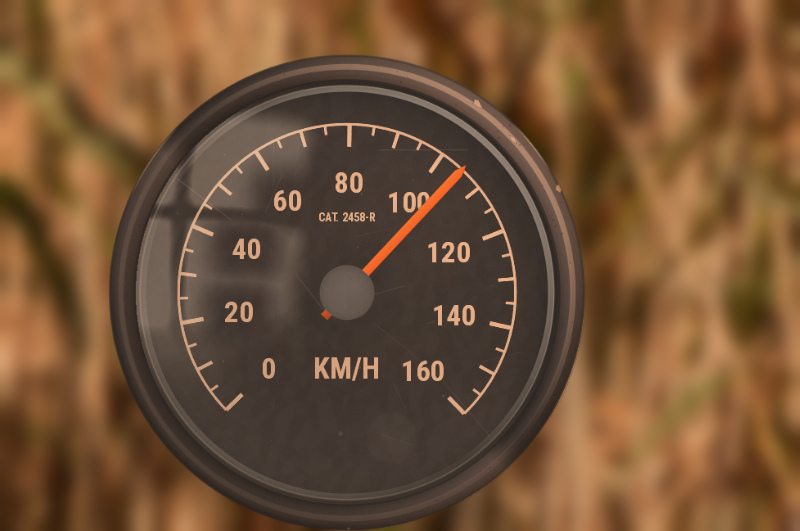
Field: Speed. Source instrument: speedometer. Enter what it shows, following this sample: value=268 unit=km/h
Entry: value=105 unit=km/h
